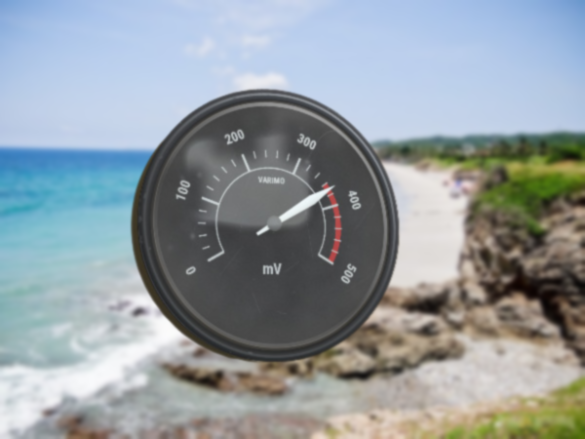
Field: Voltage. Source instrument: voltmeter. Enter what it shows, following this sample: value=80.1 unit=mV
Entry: value=370 unit=mV
